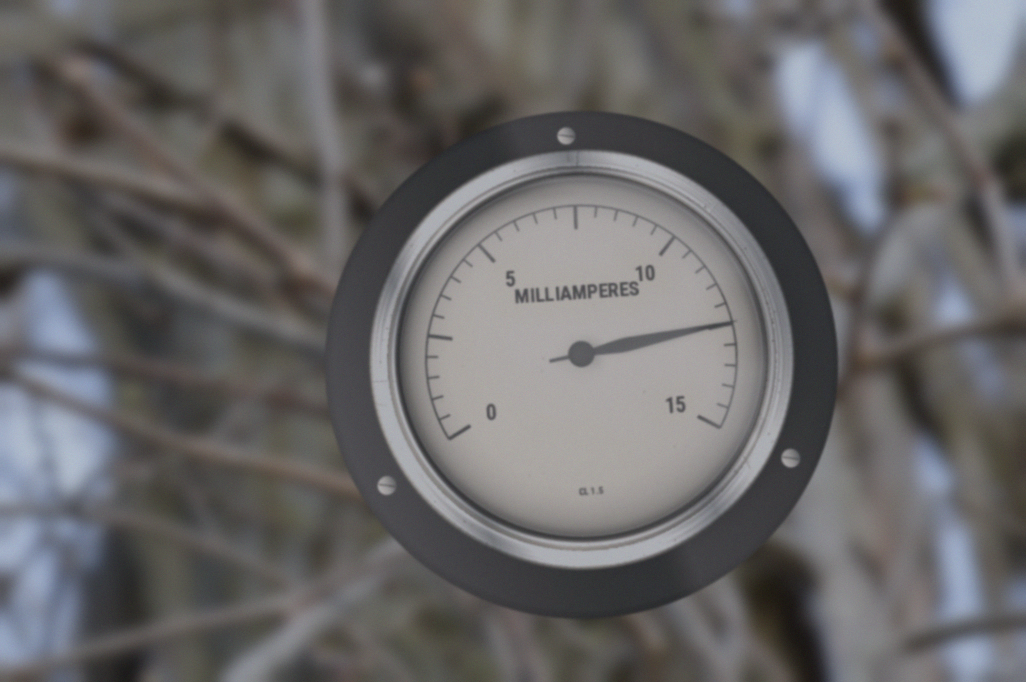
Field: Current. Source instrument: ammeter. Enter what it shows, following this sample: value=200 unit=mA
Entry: value=12.5 unit=mA
